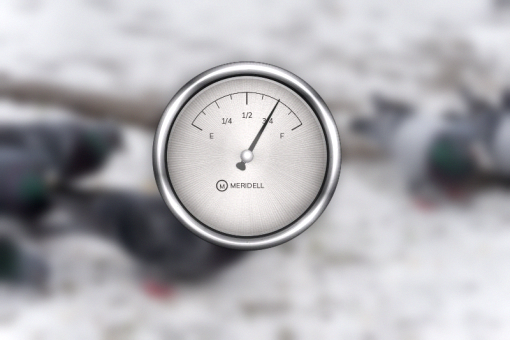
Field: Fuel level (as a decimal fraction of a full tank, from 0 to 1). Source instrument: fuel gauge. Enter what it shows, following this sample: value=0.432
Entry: value=0.75
